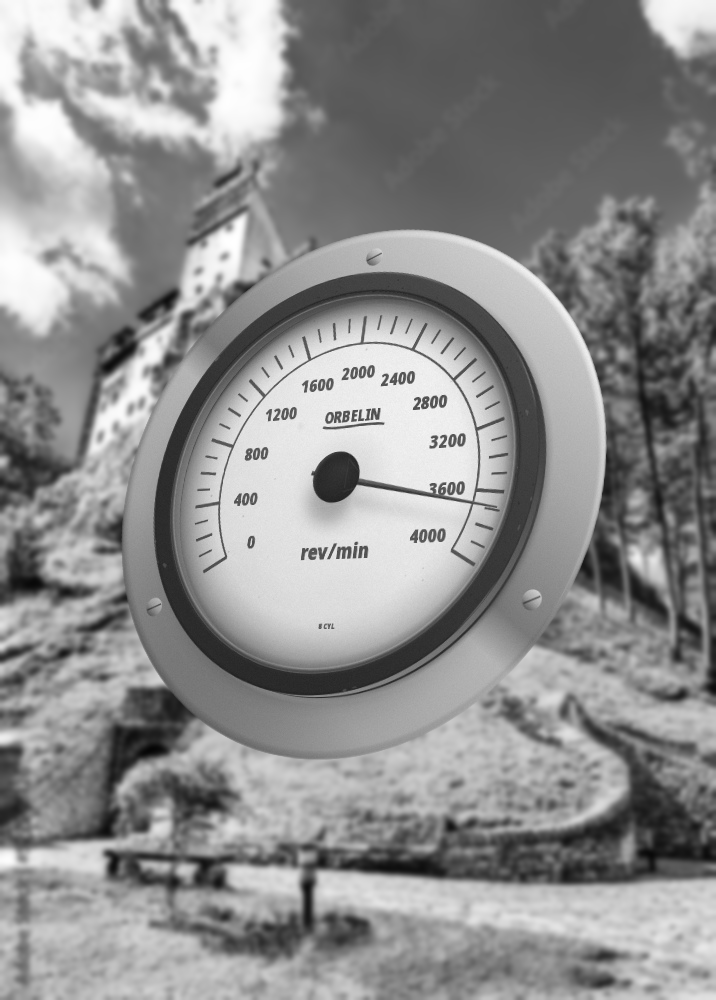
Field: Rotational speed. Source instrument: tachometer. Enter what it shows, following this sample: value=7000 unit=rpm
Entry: value=3700 unit=rpm
